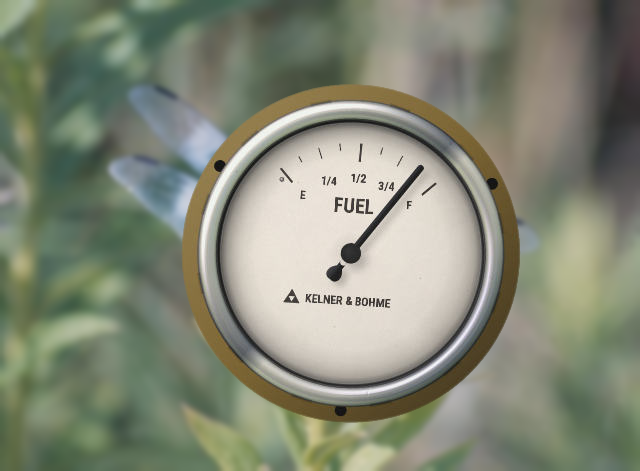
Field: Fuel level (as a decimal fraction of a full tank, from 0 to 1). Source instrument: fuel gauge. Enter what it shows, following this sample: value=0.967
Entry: value=0.875
